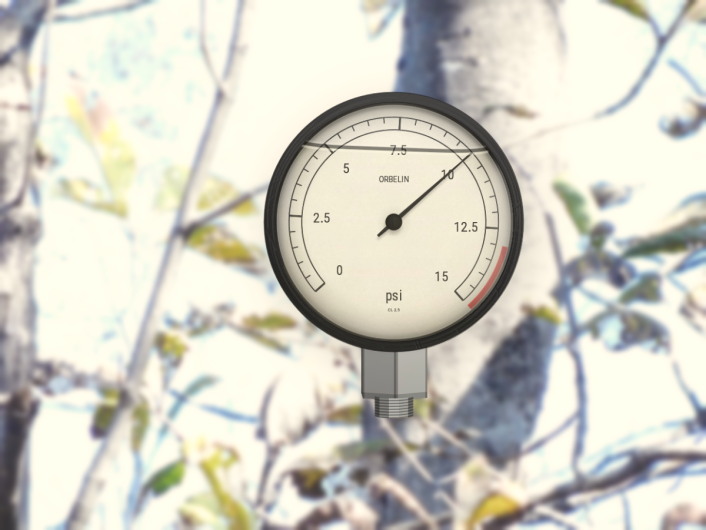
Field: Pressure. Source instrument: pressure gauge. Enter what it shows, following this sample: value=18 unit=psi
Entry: value=10 unit=psi
